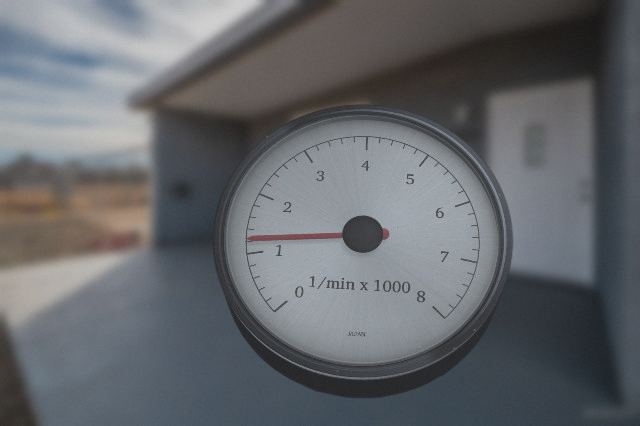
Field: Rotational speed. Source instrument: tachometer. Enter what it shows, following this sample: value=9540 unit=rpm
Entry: value=1200 unit=rpm
